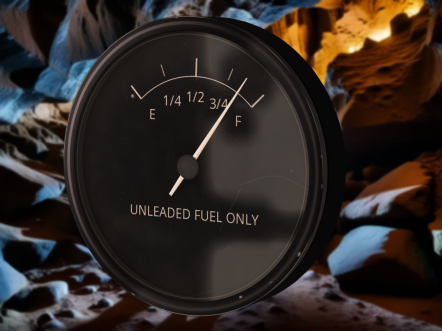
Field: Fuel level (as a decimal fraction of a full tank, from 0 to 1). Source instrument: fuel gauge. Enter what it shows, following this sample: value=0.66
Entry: value=0.875
